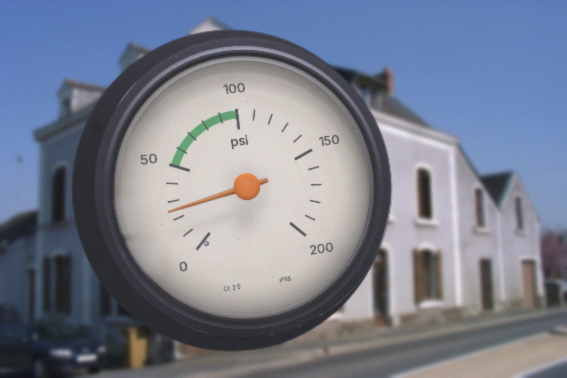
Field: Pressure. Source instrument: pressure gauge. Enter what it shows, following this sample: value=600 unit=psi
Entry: value=25 unit=psi
